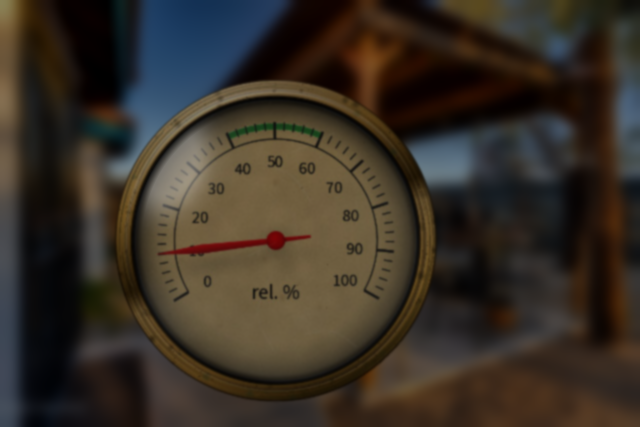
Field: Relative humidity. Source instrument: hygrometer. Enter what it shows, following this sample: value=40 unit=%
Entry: value=10 unit=%
